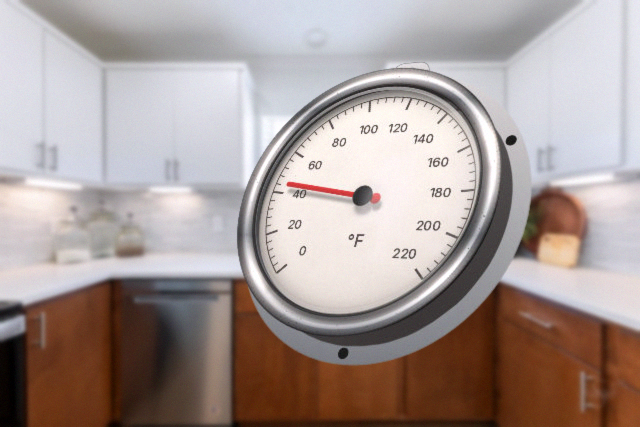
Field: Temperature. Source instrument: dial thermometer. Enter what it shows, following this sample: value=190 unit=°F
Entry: value=44 unit=°F
